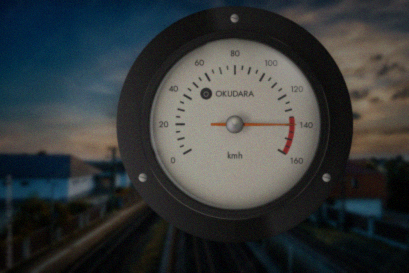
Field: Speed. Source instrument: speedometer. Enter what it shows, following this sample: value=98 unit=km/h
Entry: value=140 unit=km/h
